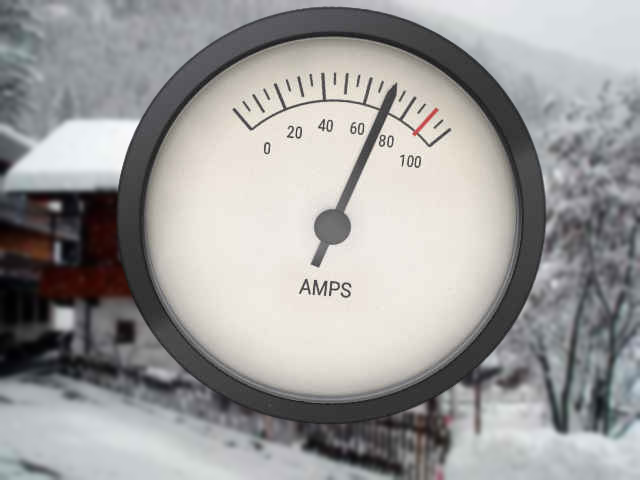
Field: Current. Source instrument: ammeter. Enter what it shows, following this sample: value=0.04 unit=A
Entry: value=70 unit=A
